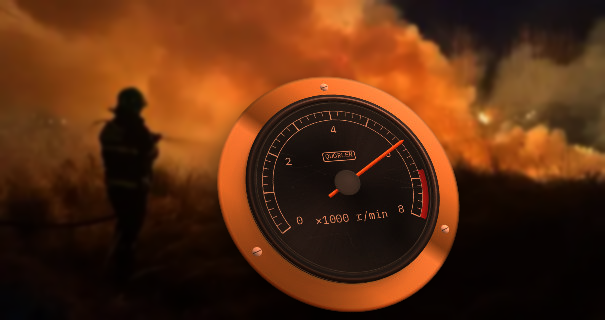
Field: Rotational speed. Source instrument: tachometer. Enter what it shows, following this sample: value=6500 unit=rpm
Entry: value=6000 unit=rpm
